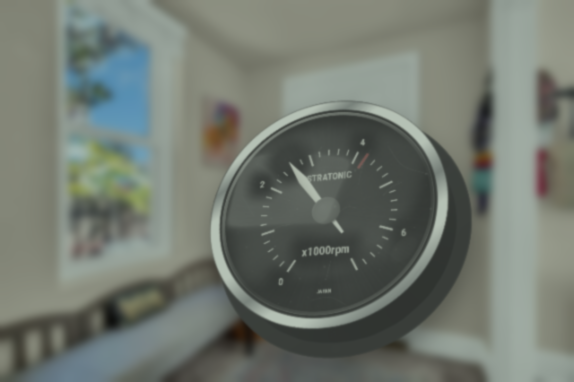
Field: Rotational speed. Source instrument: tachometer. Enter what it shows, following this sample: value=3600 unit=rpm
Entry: value=2600 unit=rpm
